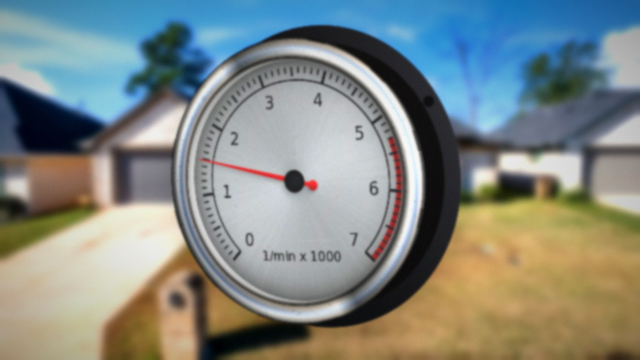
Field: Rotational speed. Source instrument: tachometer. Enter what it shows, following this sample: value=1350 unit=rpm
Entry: value=1500 unit=rpm
